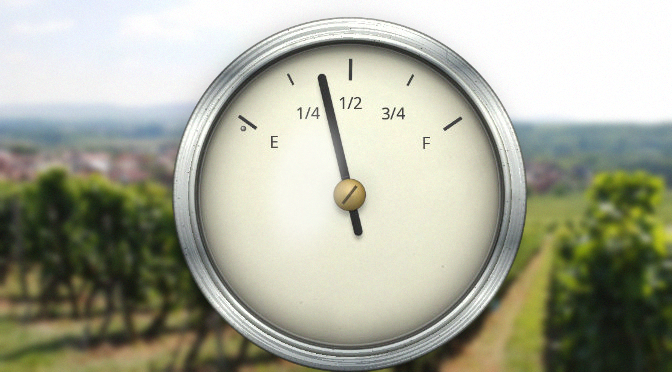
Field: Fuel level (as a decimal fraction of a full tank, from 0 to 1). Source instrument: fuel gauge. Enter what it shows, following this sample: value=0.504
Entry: value=0.375
